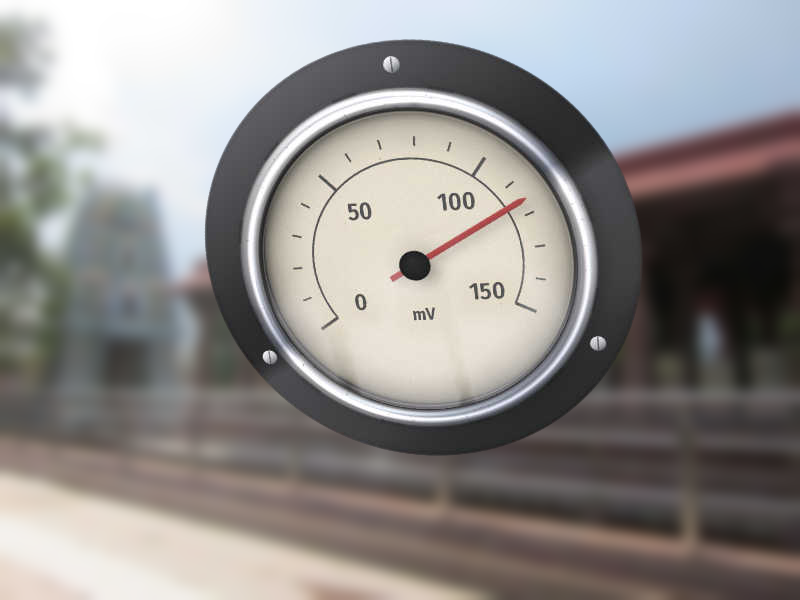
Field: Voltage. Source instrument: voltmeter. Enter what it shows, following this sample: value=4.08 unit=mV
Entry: value=115 unit=mV
